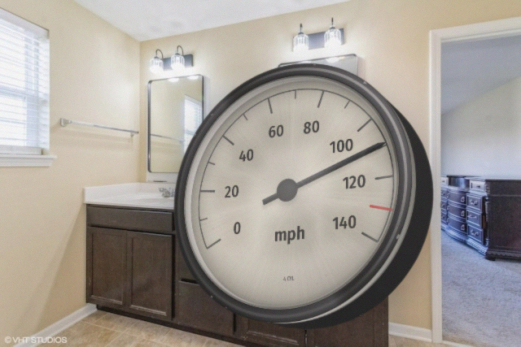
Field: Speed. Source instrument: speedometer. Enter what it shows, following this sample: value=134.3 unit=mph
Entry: value=110 unit=mph
